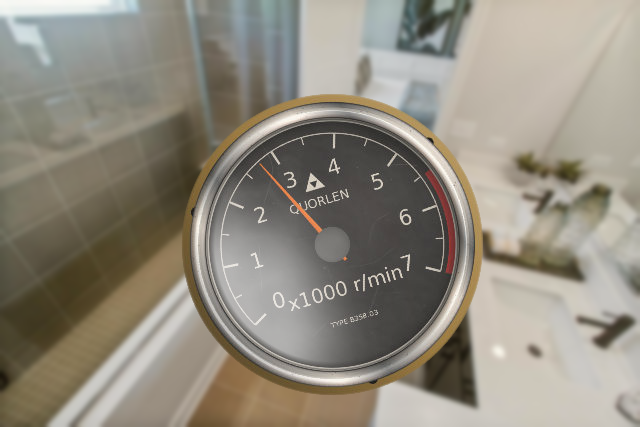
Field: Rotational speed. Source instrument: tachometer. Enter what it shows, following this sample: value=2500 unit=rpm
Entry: value=2750 unit=rpm
